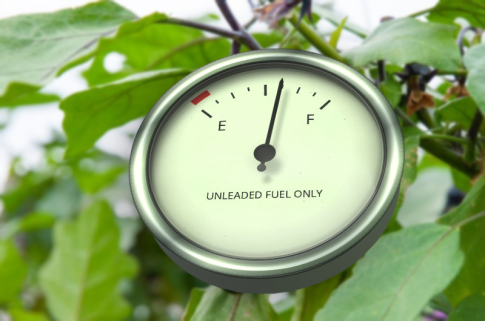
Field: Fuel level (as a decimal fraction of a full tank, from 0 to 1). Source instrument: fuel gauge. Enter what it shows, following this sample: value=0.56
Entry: value=0.625
